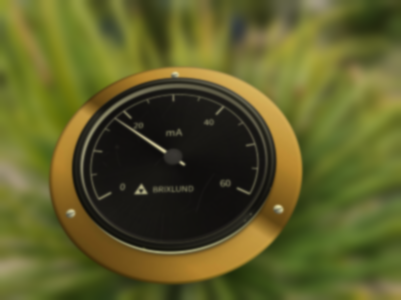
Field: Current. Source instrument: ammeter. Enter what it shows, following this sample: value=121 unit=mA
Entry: value=17.5 unit=mA
